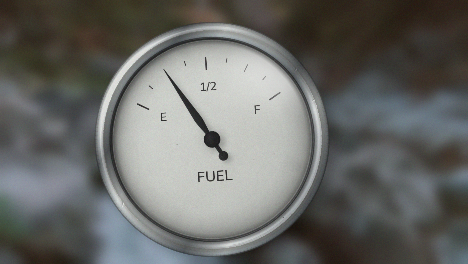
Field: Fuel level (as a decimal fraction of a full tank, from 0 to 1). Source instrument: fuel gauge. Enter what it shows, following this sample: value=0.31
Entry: value=0.25
